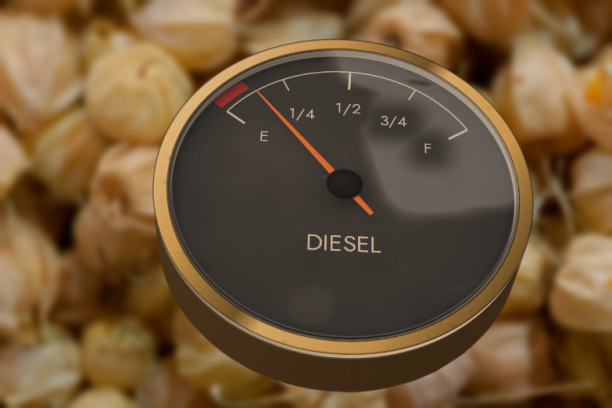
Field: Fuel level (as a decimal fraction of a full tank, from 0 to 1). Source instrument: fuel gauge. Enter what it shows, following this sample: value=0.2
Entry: value=0.125
